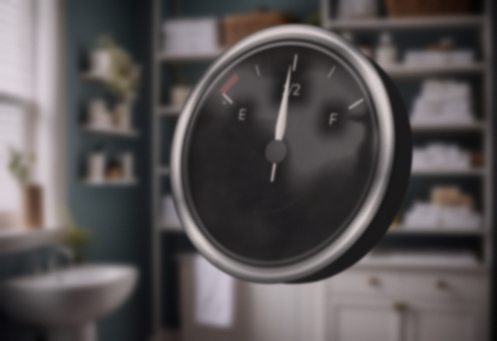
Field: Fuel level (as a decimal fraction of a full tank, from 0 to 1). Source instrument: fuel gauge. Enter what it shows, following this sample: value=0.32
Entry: value=0.5
